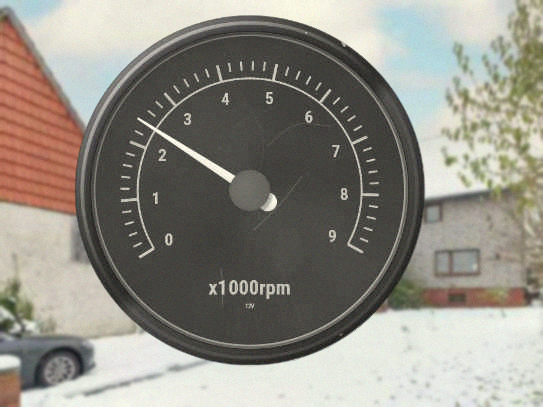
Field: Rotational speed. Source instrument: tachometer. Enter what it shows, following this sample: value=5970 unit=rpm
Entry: value=2400 unit=rpm
